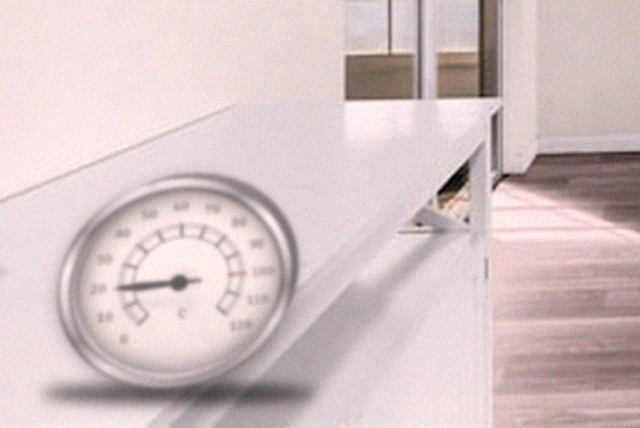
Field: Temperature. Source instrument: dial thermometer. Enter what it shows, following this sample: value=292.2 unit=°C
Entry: value=20 unit=°C
